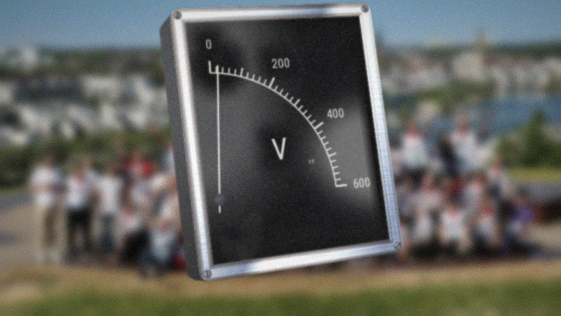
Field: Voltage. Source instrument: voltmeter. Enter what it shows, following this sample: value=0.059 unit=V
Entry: value=20 unit=V
